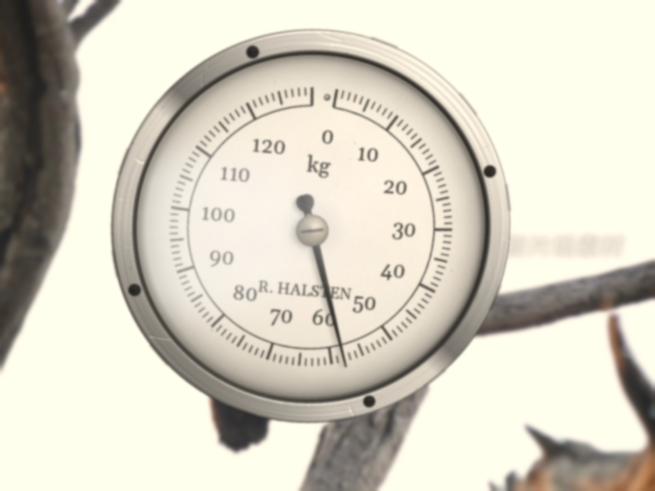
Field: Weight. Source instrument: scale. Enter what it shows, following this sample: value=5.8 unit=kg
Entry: value=58 unit=kg
